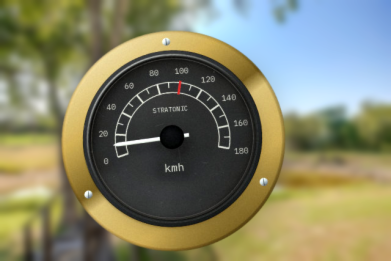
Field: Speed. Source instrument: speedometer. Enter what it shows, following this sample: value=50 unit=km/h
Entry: value=10 unit=km/h
